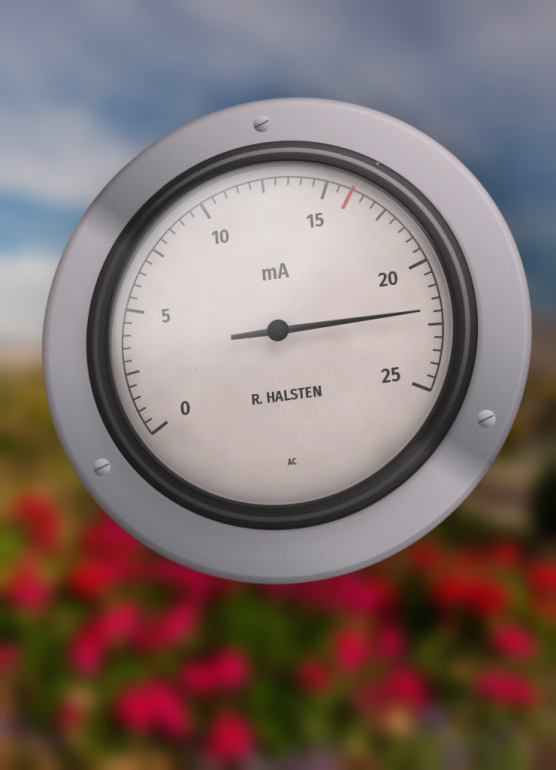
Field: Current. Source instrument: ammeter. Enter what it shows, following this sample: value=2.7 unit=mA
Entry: value=22 unit=mA
